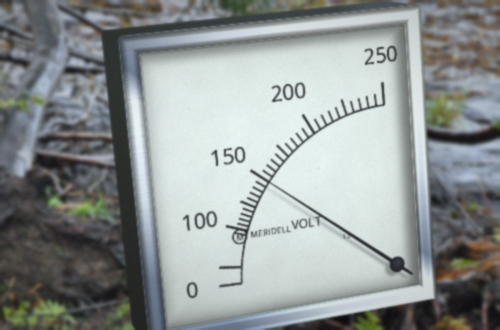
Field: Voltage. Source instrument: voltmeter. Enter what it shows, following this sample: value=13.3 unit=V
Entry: value=150 unit=V
